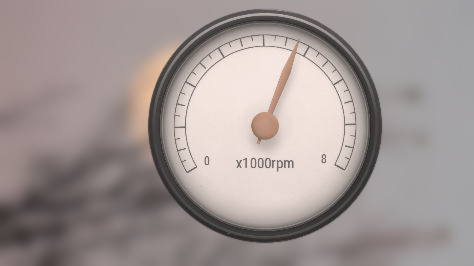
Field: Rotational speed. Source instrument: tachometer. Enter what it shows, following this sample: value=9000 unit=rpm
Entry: value=4750 unit=rpm
